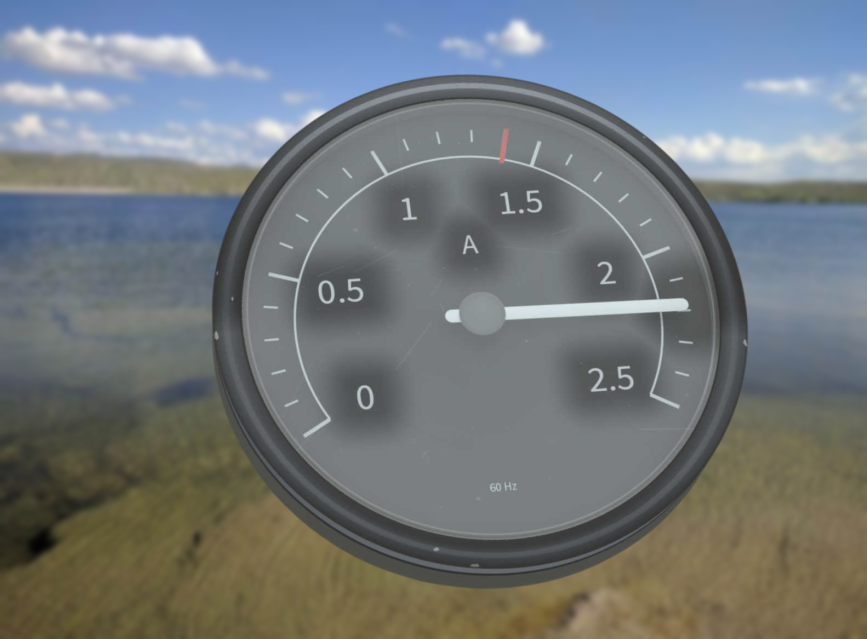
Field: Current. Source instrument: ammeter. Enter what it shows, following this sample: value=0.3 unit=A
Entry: value=2.2 unit=A
